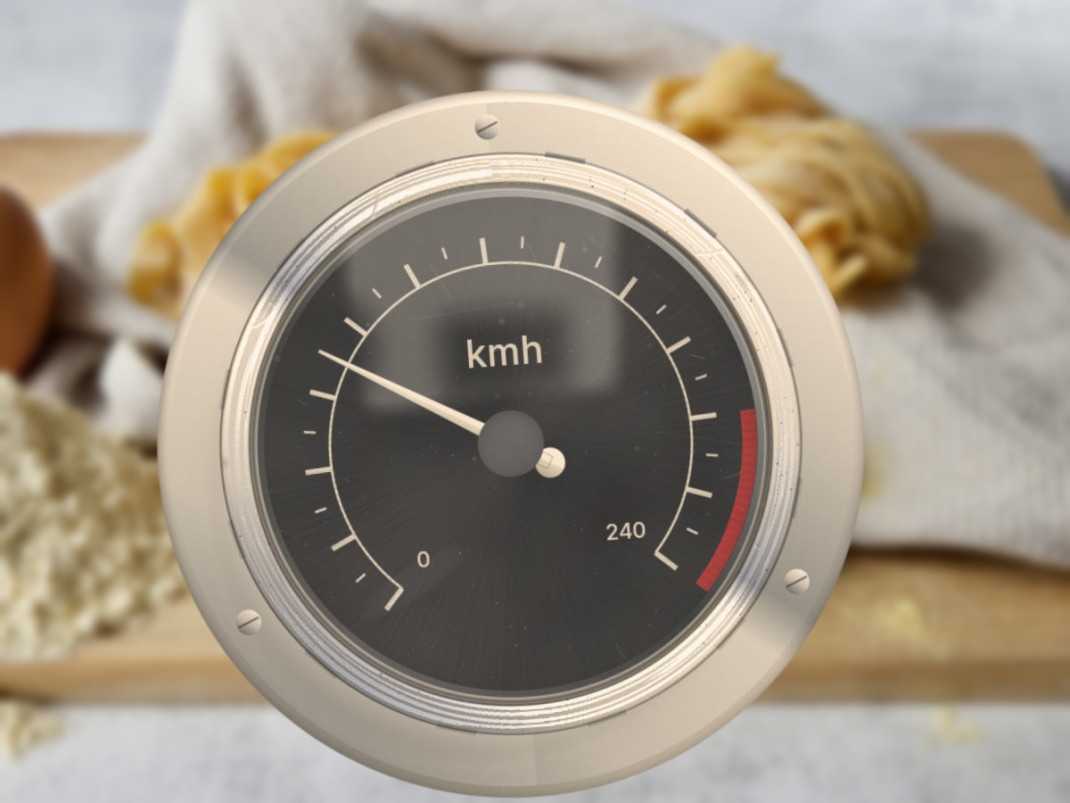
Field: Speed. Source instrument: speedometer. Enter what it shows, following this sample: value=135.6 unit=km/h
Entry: value=70 unit=km/h
